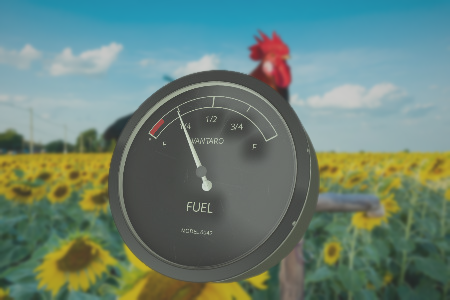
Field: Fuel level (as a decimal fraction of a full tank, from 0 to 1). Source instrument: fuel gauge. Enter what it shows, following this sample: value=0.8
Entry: value=0.25
